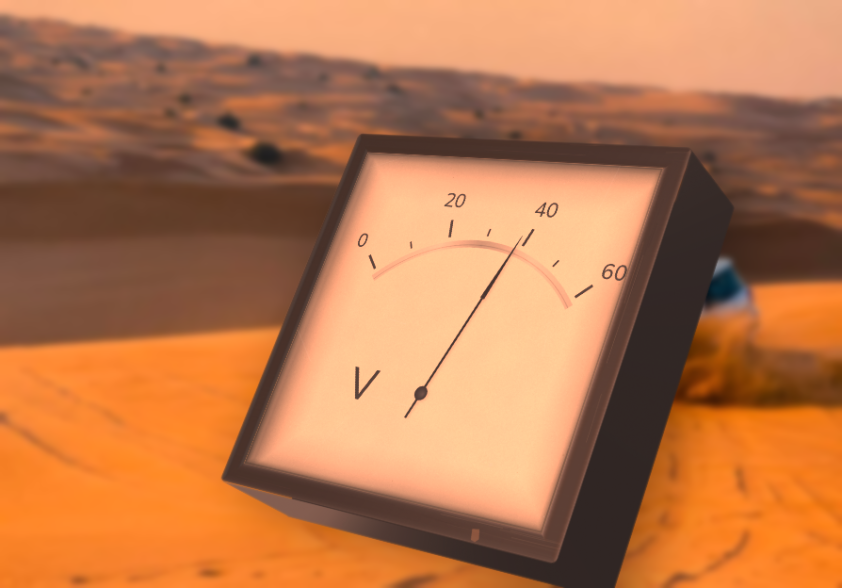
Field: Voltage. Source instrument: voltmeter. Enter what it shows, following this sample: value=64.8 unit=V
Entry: value=40 unit=V
